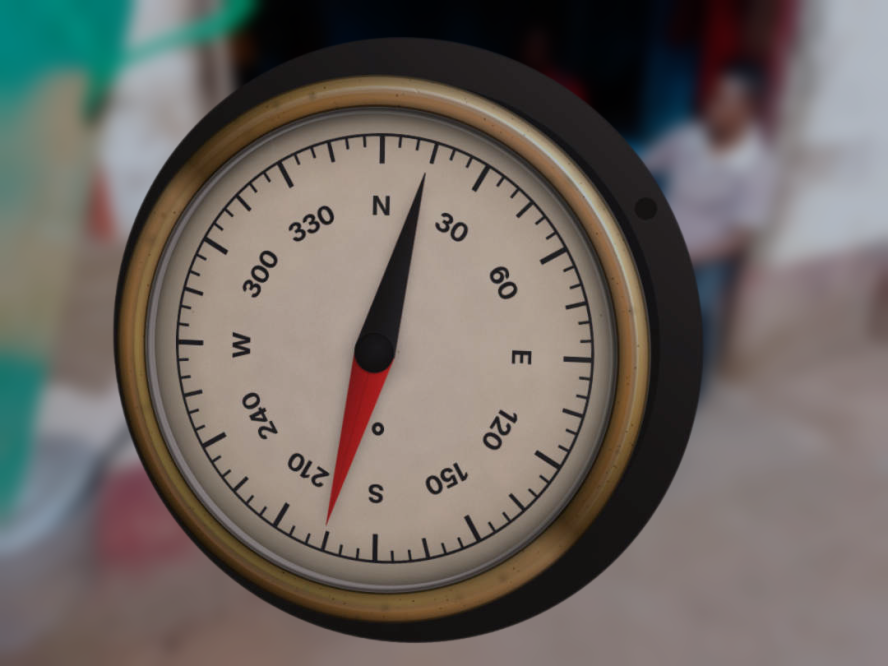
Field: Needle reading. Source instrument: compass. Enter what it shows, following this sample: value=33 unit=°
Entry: value=195 unit=°
